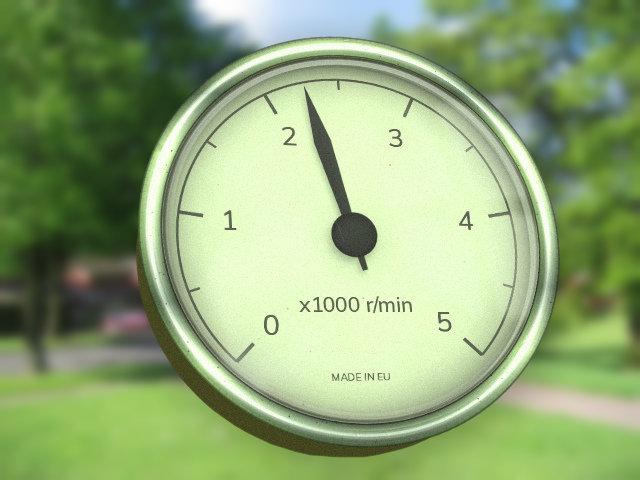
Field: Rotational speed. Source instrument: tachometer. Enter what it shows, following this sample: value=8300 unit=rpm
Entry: value=2250 unit=rpm
